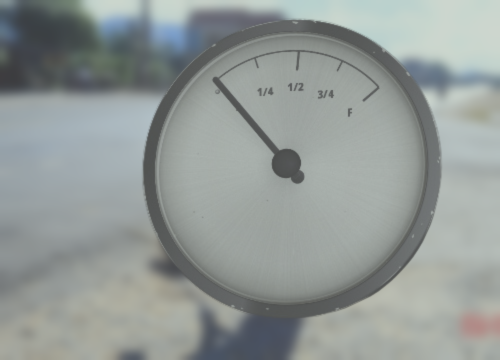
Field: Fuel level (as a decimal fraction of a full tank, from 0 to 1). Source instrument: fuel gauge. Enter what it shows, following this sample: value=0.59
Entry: value=0
